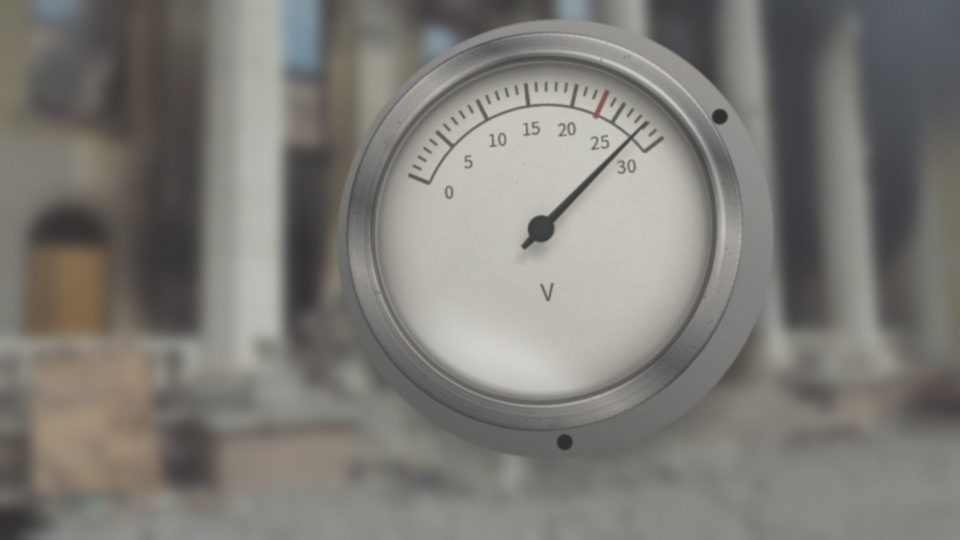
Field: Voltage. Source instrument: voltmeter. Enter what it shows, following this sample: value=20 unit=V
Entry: value=28 unit=V
